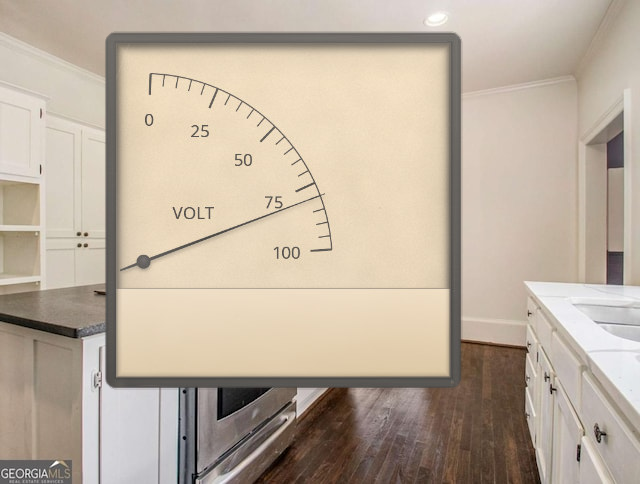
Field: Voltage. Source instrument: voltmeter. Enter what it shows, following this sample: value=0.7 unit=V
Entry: value=80 unit=V
